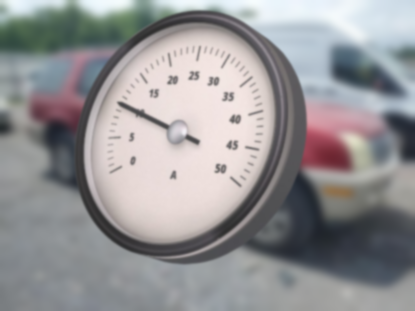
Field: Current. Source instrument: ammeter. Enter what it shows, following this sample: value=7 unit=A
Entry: value=10 unit=A
